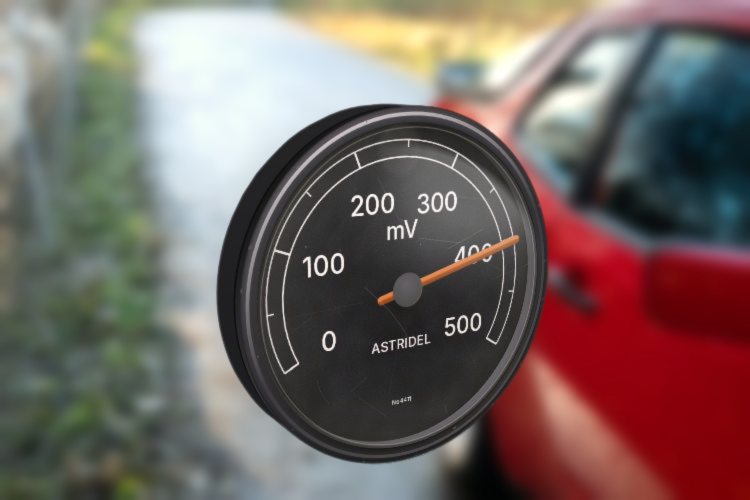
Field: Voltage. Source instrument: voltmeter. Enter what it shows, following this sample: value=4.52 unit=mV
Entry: value=400 unit=mV
